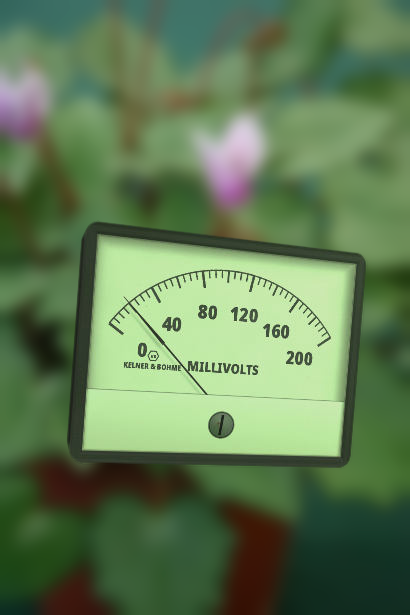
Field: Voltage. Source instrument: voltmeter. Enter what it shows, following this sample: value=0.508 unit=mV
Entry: value=20 unit=mV
